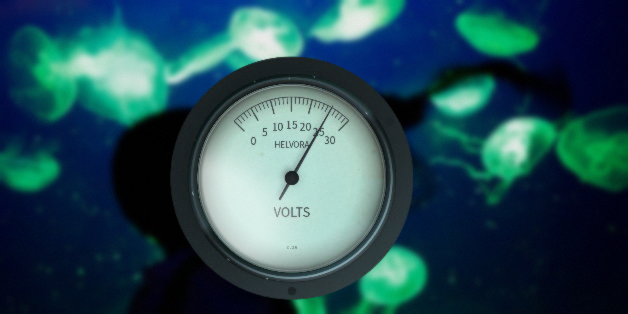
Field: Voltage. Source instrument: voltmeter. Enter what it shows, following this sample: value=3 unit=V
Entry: value=25 unit=V
